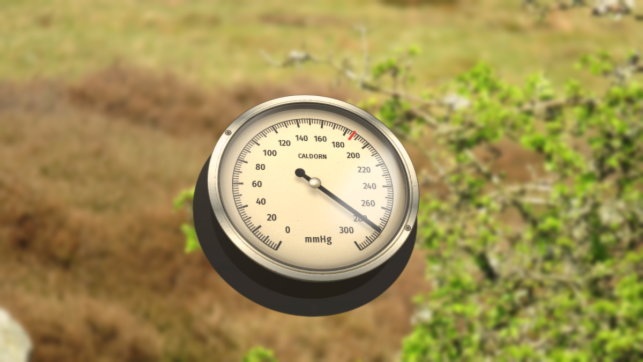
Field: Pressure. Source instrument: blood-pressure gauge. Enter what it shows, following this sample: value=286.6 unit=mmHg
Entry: value=280 unit=mmHg
